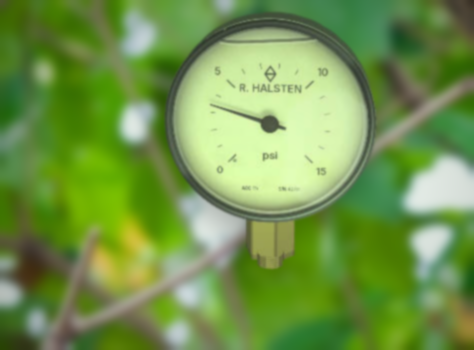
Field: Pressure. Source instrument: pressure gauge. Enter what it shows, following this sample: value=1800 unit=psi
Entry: value=3.5 unit=psi
